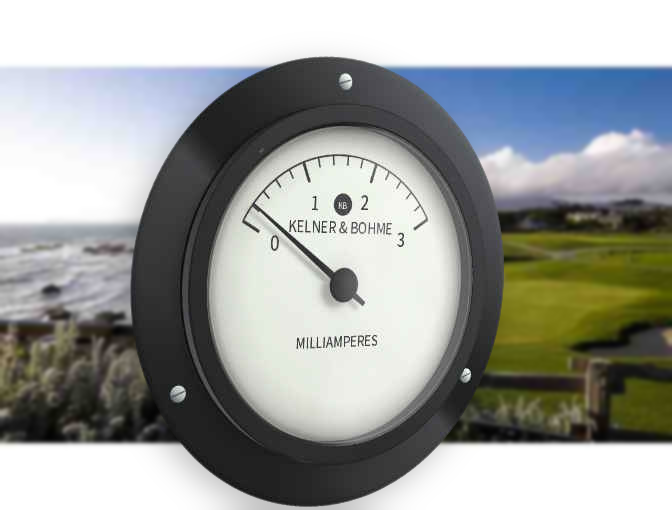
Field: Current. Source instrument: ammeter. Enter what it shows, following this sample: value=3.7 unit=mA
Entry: value=0.2 unit=mA
